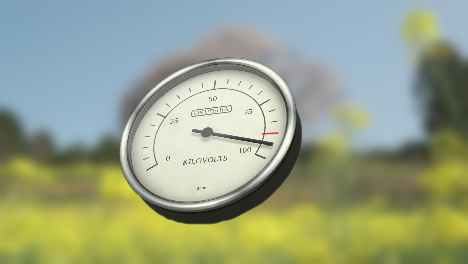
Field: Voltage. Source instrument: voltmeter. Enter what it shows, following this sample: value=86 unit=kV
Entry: value=95 unit=kV
